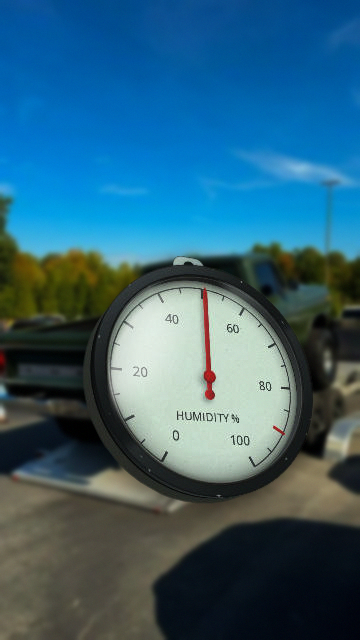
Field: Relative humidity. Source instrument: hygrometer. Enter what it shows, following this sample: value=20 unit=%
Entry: value=50 unit=%
